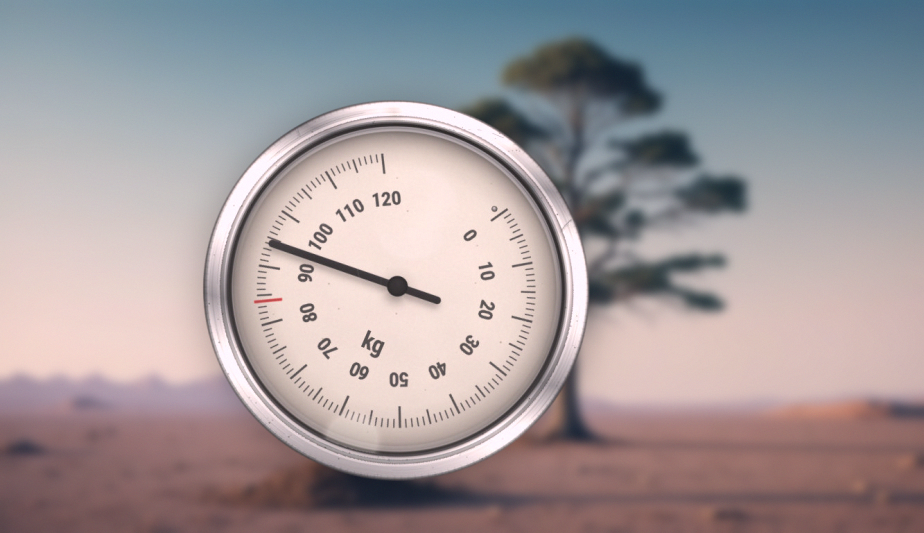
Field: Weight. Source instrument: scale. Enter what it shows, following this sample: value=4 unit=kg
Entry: value=94 unit=kg
